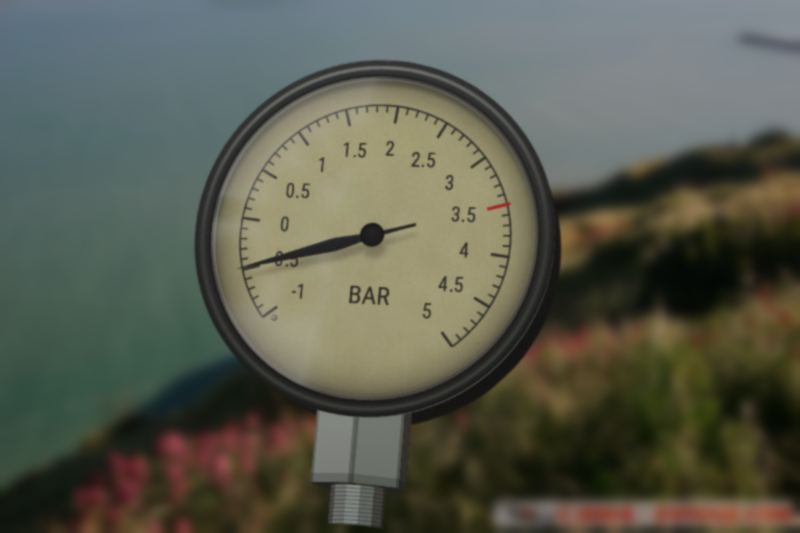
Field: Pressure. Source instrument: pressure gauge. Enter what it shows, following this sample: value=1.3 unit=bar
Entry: value=-0.5 unit=bar
